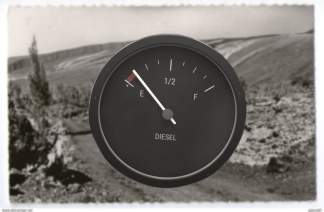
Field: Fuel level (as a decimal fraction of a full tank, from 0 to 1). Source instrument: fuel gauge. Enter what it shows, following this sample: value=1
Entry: value=0.125
